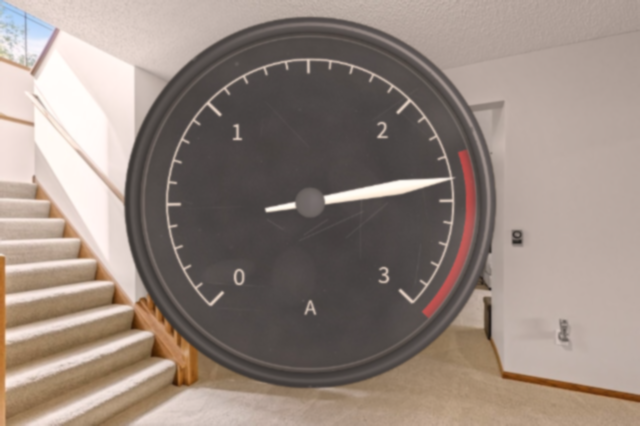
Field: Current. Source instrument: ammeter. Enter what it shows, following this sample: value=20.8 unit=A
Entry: value=2.4 unit=A
